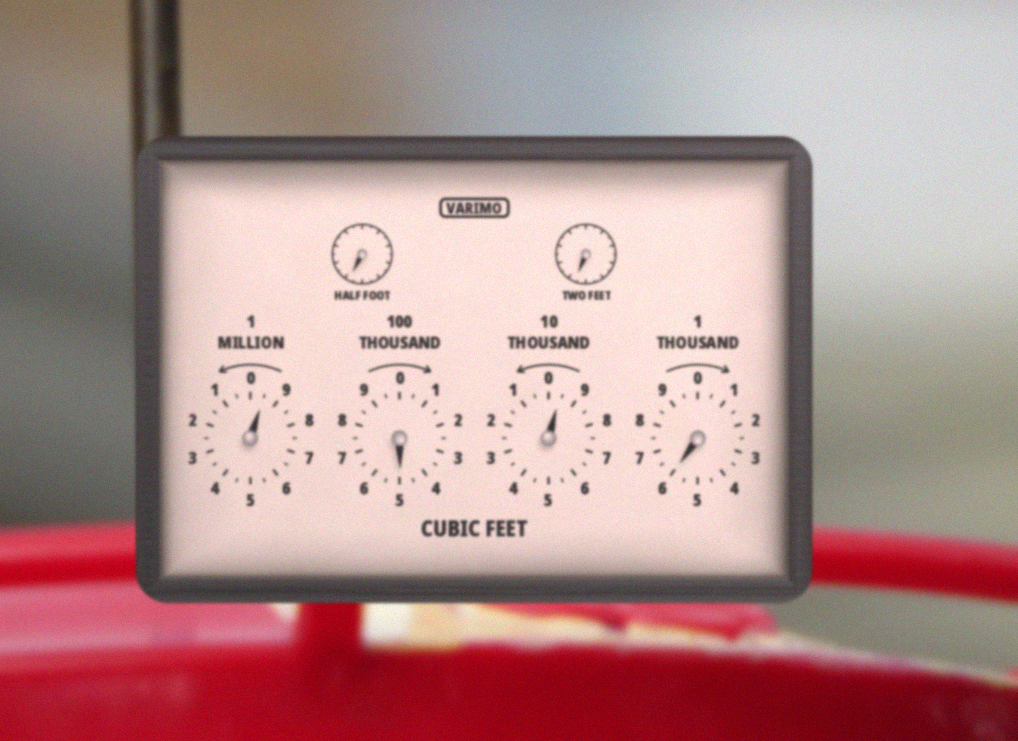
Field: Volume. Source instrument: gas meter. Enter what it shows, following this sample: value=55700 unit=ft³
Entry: value=949600 unit=ft³
